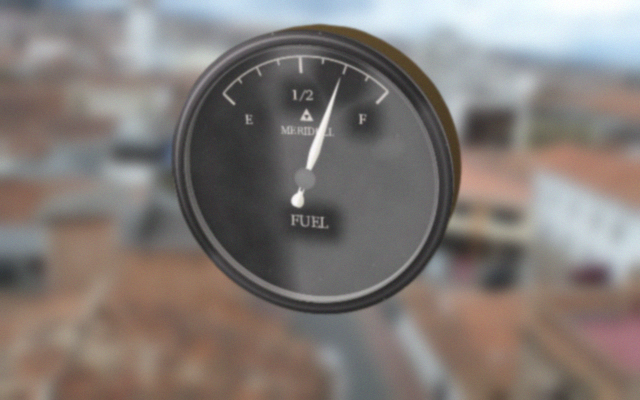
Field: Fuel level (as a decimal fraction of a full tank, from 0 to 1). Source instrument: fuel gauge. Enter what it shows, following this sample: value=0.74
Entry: value=0.75
